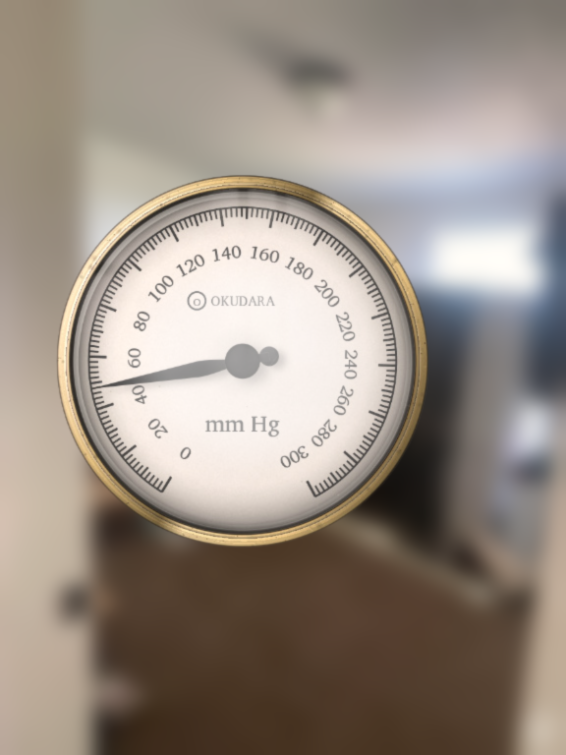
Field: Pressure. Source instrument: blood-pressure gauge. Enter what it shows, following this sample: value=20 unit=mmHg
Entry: value=48 unit=mmHg
